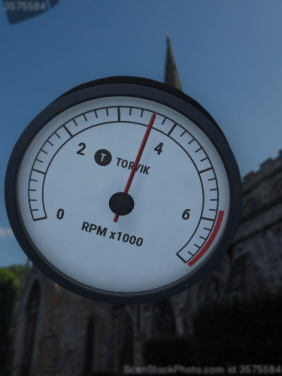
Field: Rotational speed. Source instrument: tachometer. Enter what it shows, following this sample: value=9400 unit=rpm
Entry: value=3600 unit=rpm
